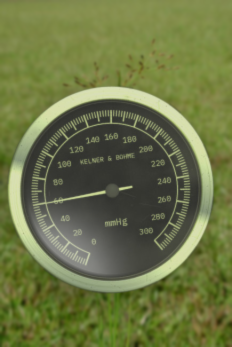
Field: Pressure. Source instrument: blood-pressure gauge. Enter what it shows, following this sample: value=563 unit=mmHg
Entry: value=60 unit=mmHg
